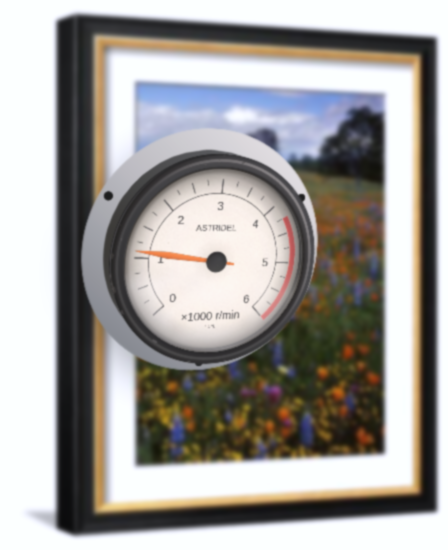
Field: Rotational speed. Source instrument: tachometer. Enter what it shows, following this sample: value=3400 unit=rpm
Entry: value=1125 unit=rpm
